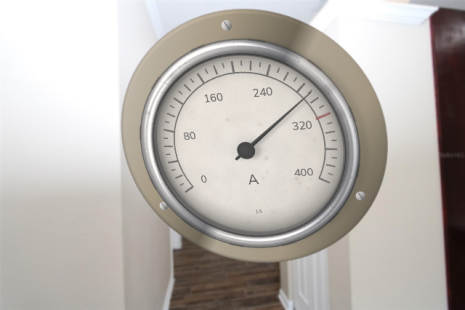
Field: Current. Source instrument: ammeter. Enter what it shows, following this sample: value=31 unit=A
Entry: value=290 unit=A
